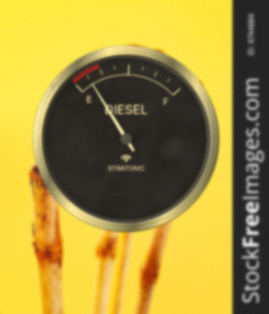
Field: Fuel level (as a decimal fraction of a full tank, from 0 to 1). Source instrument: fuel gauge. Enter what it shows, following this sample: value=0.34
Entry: value=0.125
